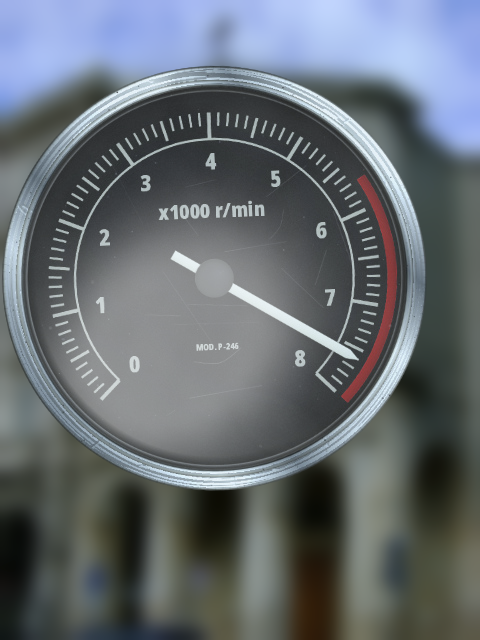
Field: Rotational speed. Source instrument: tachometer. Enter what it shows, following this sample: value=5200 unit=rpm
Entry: value=7600 unit=rpm
